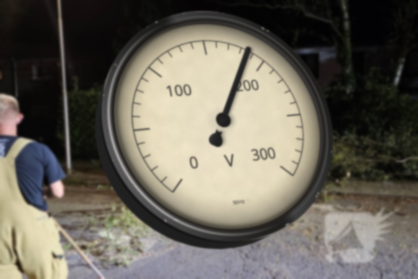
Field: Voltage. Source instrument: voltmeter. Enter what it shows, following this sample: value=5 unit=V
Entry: value=185 unit=V
